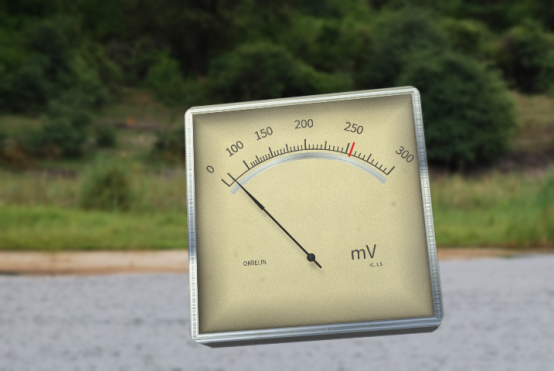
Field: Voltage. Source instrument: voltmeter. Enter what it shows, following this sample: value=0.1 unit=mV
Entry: value=50 unit=mV
